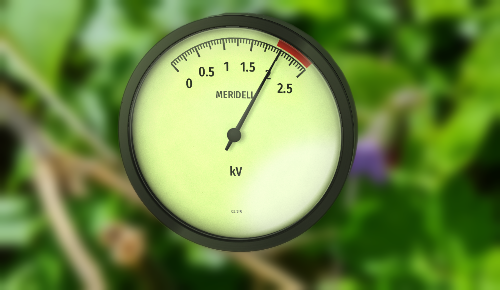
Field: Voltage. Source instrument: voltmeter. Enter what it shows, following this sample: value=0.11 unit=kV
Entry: value=2 unit=kV
